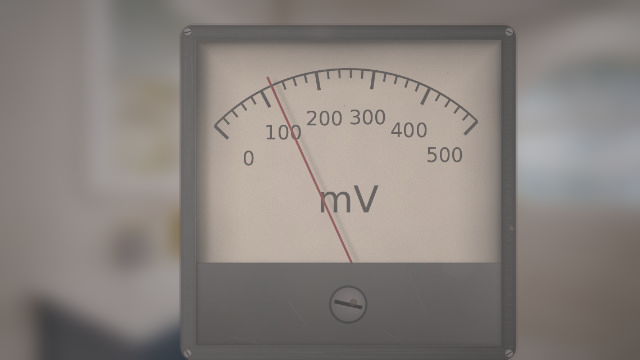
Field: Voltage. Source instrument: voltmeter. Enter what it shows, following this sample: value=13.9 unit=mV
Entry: value=120 unit=mV
